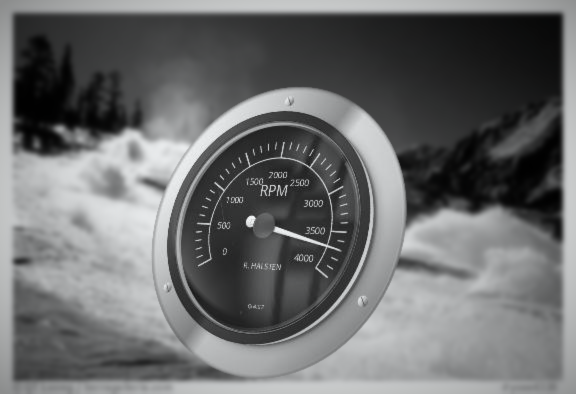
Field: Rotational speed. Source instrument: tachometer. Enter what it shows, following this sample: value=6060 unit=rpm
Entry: value=3700 unit=rpm
